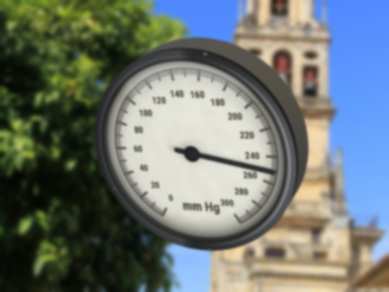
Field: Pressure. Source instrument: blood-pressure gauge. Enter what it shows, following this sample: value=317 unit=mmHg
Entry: value=250 unit=mmHg
